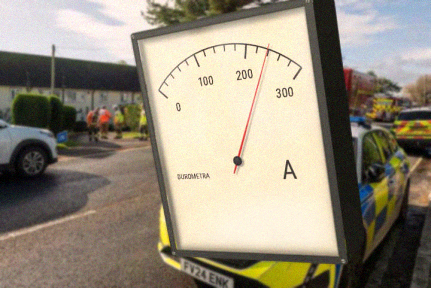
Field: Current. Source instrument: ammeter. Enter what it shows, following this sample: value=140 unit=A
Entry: value=240 unit=A
